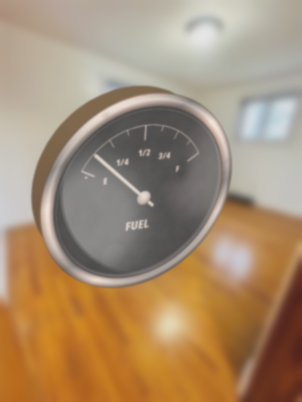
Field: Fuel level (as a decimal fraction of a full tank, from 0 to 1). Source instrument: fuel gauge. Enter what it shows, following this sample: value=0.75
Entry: value=0.125
